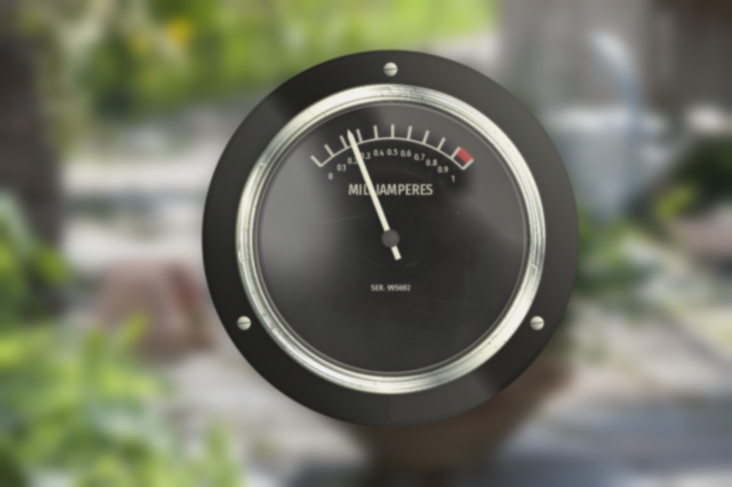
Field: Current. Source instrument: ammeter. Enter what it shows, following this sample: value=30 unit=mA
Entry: value=0.25 unit=mA
